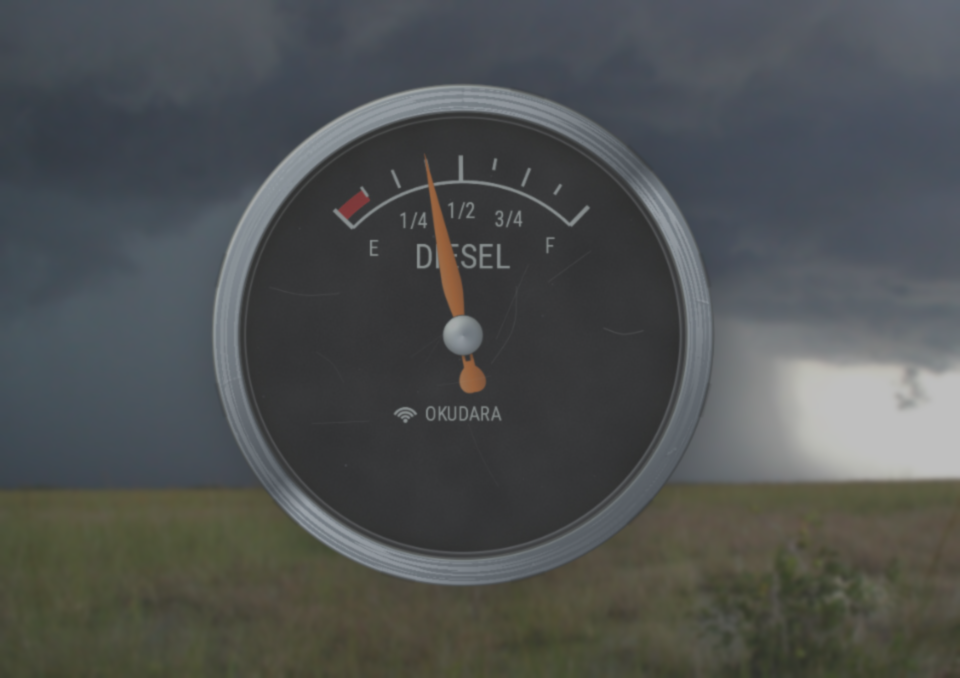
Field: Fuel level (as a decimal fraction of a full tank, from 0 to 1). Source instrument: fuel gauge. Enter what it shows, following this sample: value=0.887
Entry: value=0.375
